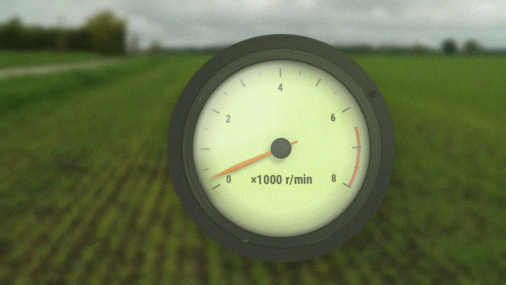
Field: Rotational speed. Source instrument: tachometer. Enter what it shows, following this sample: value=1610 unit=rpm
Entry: value=250 unit=rpm
